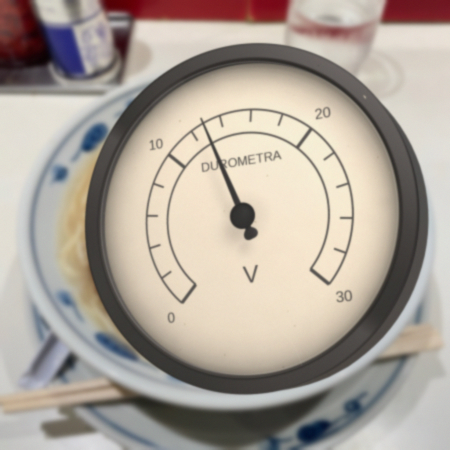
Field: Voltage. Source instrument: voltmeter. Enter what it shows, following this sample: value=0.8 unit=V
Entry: value=13 unit=V
